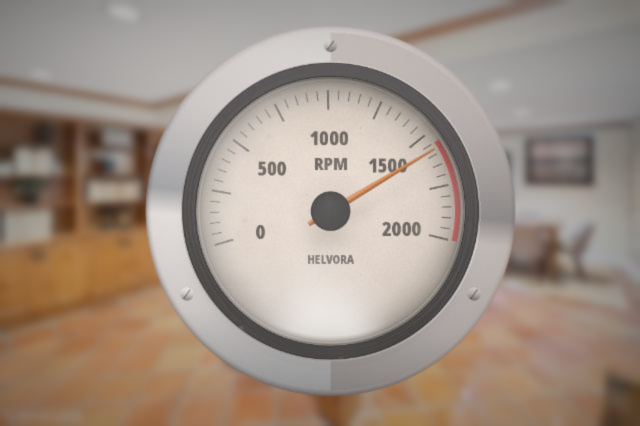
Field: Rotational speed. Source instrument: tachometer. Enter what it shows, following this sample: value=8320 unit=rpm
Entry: value=1575 unit=rpm
